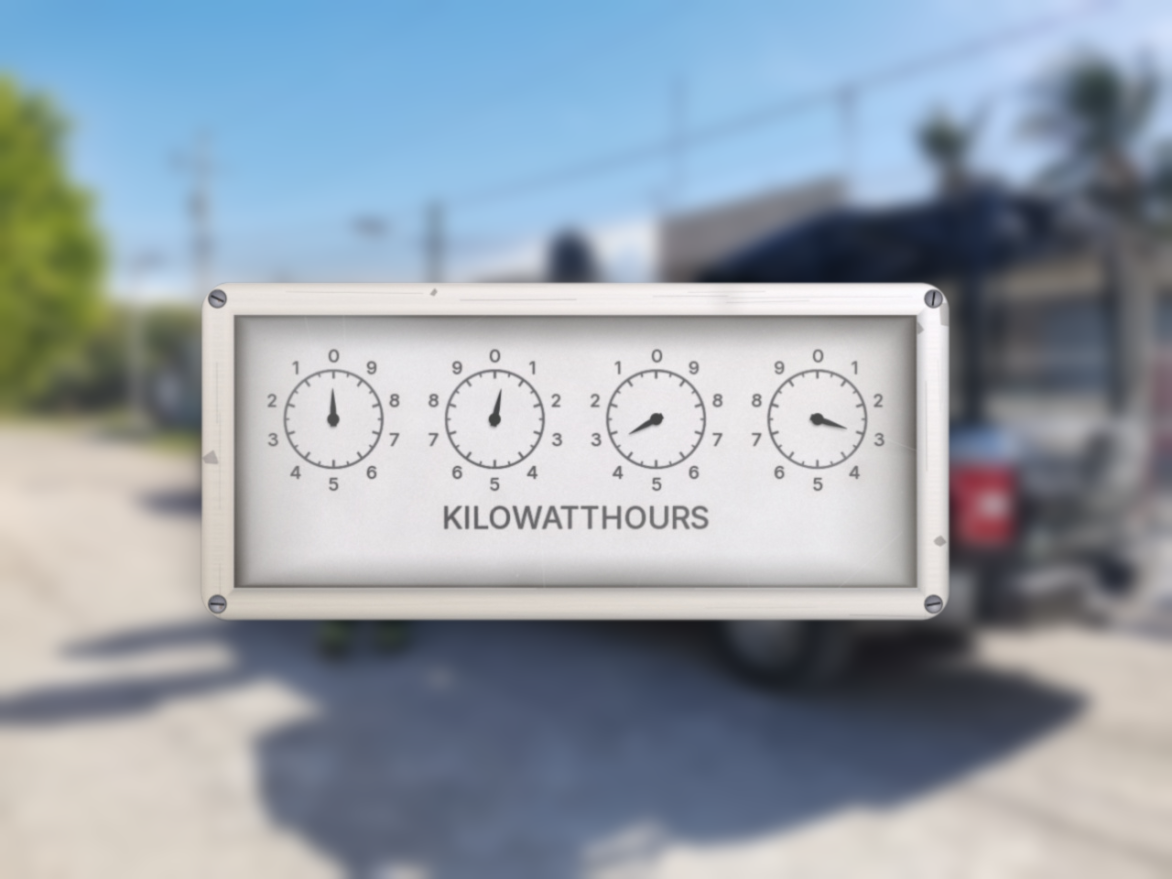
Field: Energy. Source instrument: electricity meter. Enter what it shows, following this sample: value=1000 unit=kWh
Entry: value=33 unit=kWh
